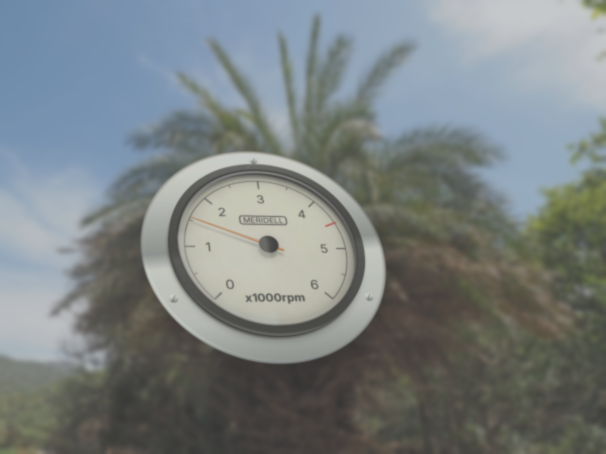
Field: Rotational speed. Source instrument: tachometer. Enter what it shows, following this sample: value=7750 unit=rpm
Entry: value=1500 unit=rpm
